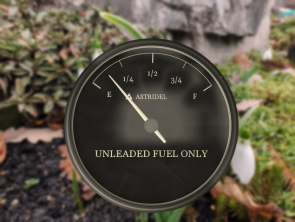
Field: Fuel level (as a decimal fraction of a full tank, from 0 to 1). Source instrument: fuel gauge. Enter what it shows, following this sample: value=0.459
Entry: value=0.125
